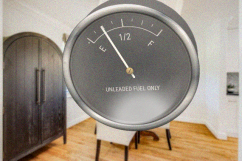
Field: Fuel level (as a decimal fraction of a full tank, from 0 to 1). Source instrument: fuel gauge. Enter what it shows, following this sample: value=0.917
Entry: value=0.25
